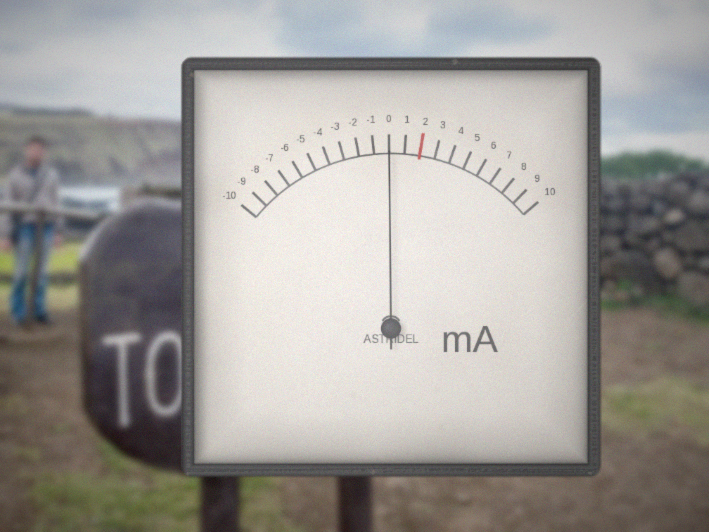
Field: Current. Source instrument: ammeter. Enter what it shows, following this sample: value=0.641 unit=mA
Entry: value=0 unit=mA
